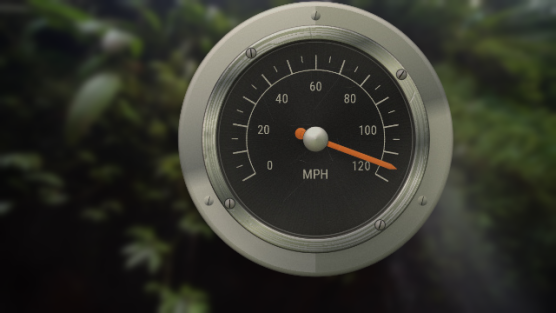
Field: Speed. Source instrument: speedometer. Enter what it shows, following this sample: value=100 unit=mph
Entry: value=115 unit=mph
